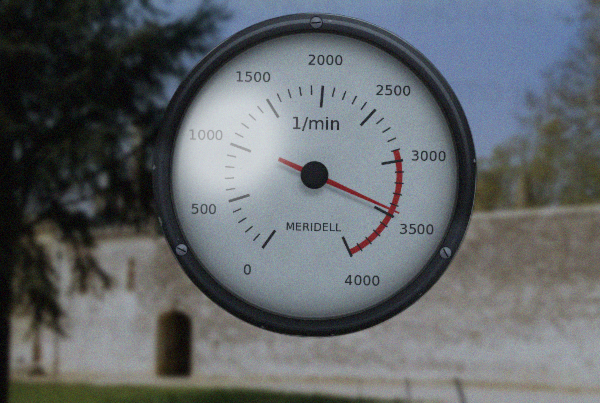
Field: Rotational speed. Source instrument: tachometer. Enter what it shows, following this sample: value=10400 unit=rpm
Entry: value=3450 unit=rpm
